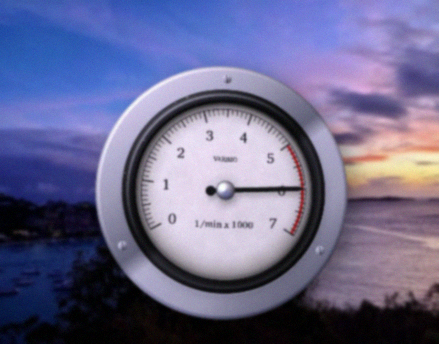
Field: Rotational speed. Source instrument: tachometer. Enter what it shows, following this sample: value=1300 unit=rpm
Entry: value=6000 unit=rpm
